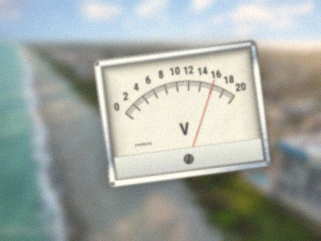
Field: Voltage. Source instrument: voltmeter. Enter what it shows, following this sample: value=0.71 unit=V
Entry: value=16 unit=V
